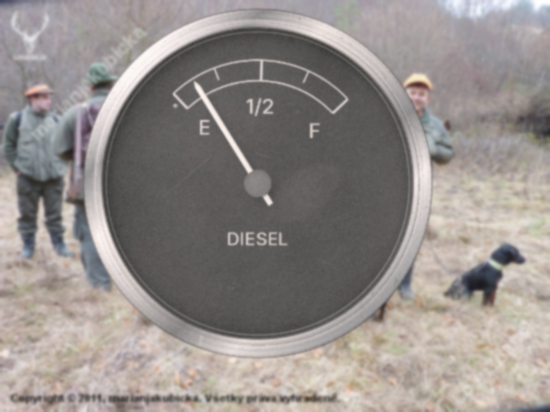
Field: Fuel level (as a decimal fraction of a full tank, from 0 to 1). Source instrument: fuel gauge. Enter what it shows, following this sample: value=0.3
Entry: value=0.125
